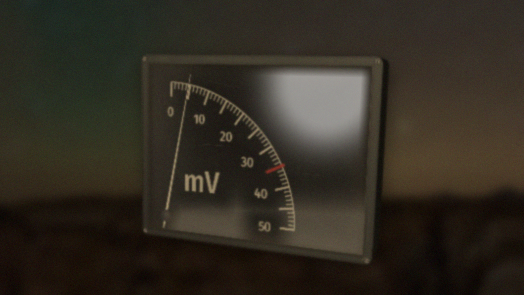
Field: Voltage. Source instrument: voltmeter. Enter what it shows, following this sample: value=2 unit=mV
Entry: value=5 unit=mV
